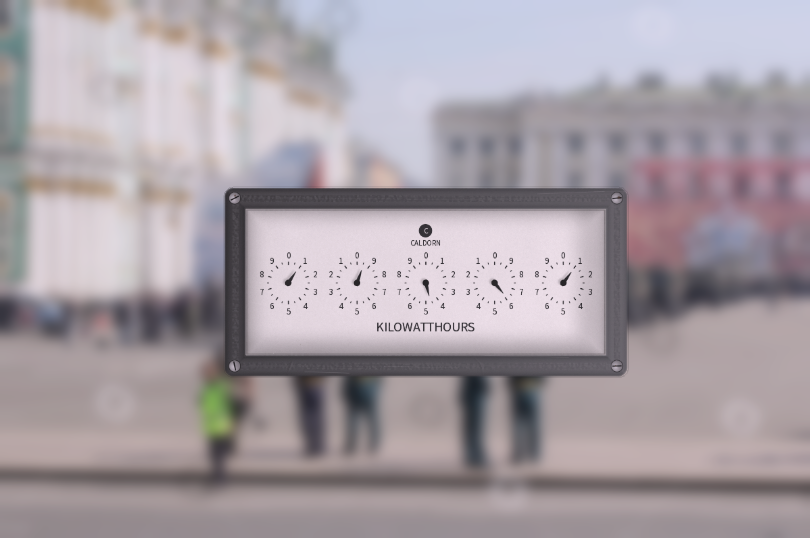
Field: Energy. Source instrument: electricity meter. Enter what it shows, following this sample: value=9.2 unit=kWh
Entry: value=9461 unit=kWh
